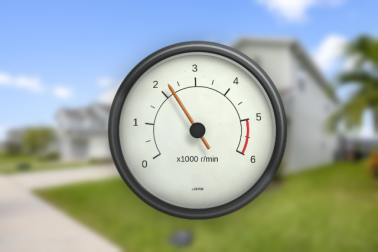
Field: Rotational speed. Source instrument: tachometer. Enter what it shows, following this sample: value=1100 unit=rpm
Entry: value=2250 unit=rpm
